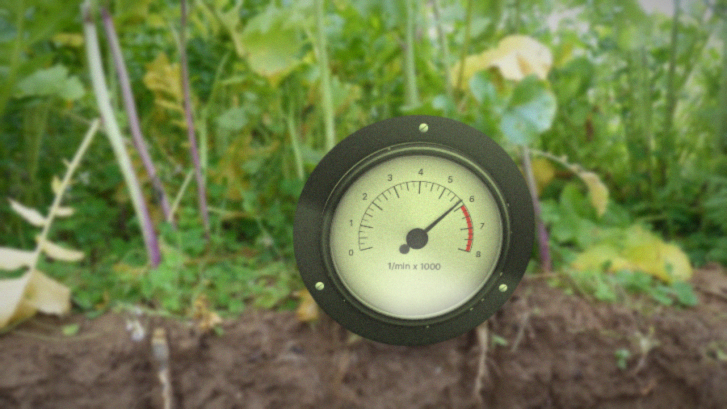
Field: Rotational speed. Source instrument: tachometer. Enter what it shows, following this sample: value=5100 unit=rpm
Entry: value=5750 unit=rpm
